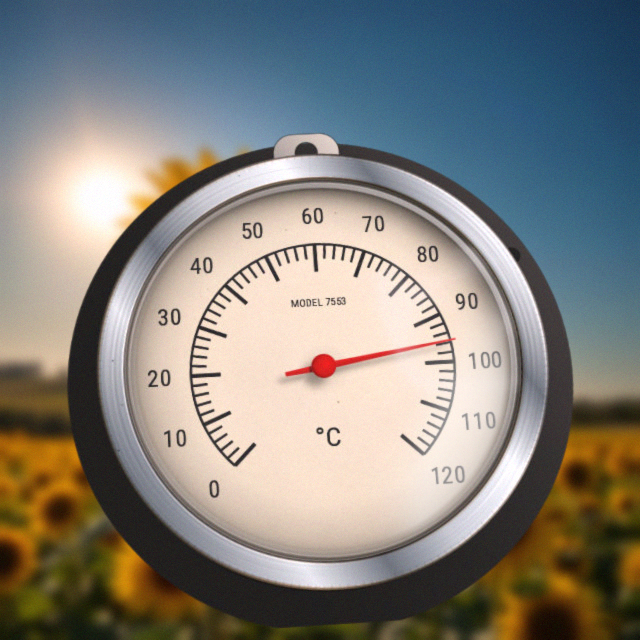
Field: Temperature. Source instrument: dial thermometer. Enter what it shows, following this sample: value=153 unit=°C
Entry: value=96 unit=°C
